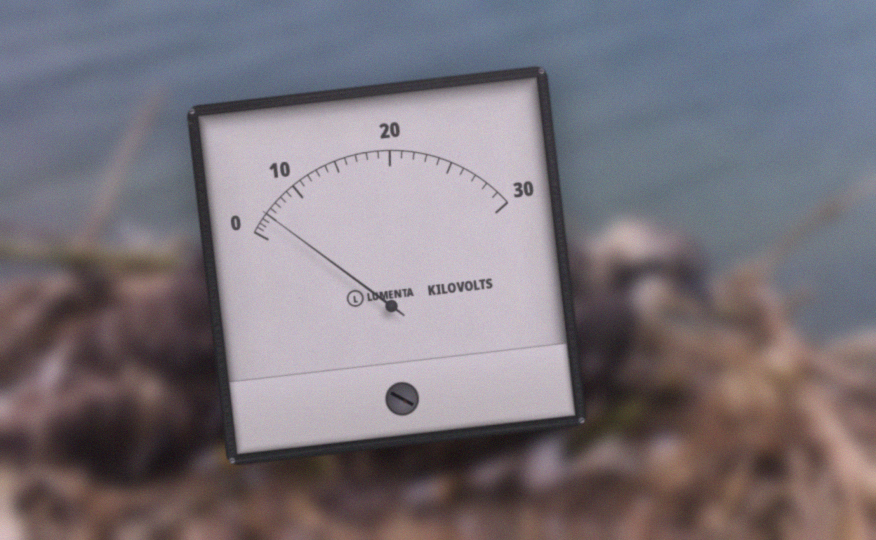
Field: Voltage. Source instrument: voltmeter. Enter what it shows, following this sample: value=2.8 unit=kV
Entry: value=5 unit=kV
